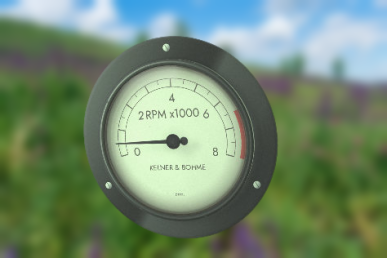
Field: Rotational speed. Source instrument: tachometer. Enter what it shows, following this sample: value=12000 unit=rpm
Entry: value=500 unit=rpm
